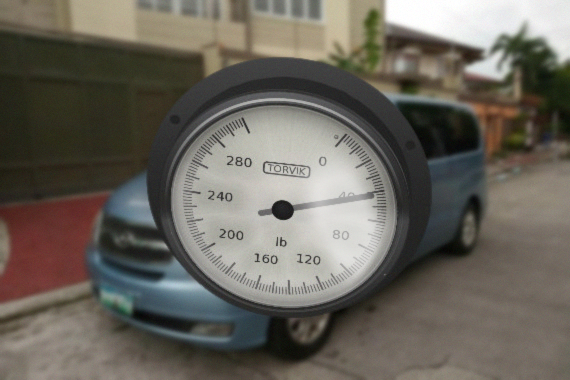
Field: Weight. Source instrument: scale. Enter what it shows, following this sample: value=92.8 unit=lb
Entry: value=40 unit=lb
